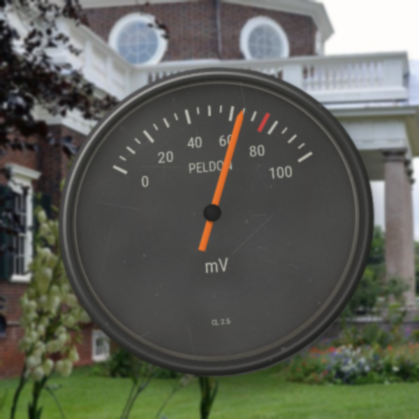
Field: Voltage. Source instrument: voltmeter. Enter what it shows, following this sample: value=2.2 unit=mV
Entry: value=65 unit=mV
